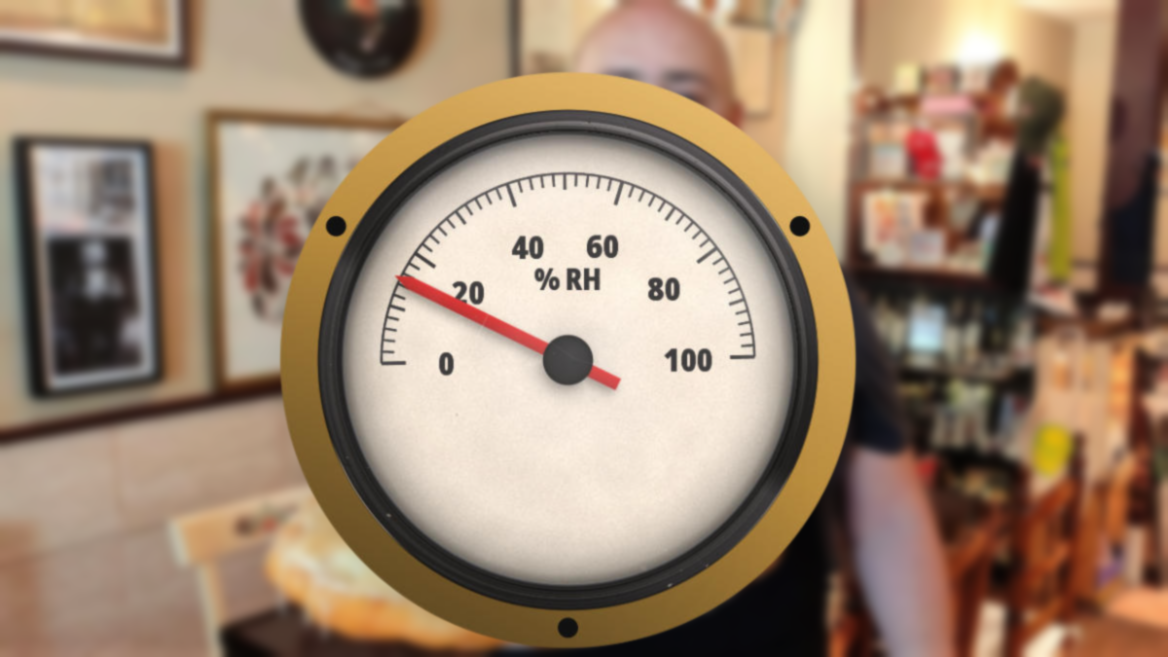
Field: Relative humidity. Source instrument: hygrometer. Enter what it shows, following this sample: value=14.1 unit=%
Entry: value=15 unit=%
